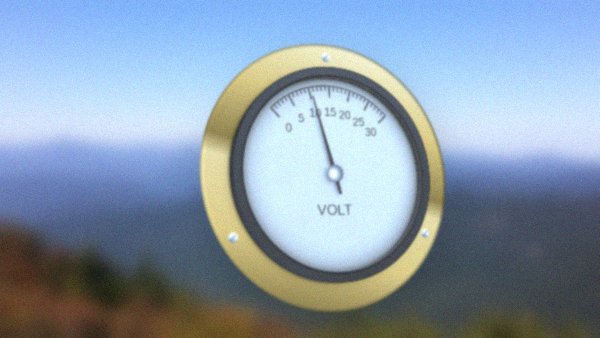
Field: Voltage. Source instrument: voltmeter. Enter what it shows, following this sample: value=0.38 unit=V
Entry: value=10 unit=V
